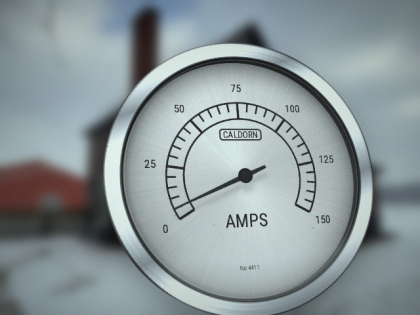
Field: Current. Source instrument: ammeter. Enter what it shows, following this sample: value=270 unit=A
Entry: value=5 unit=A
